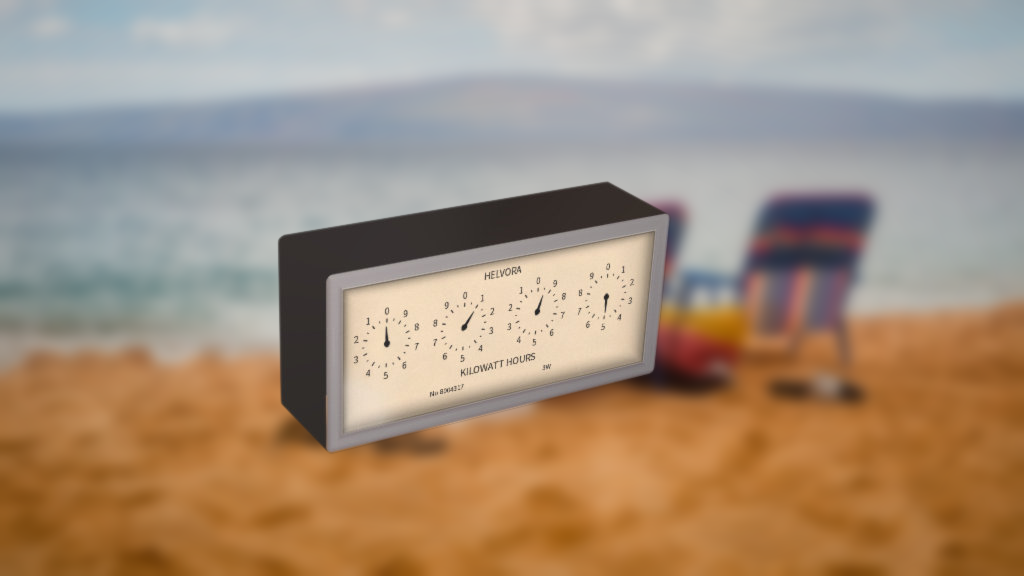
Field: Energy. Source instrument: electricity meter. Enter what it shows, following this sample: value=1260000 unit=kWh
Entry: value=95 unit=kWh
